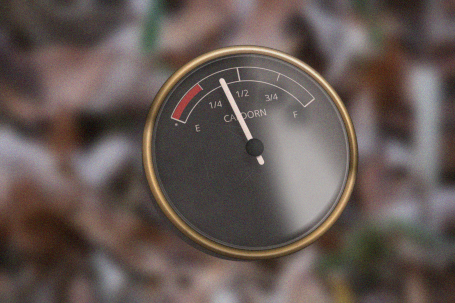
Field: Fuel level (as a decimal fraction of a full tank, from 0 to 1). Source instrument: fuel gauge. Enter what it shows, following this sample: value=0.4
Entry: value=0.375
